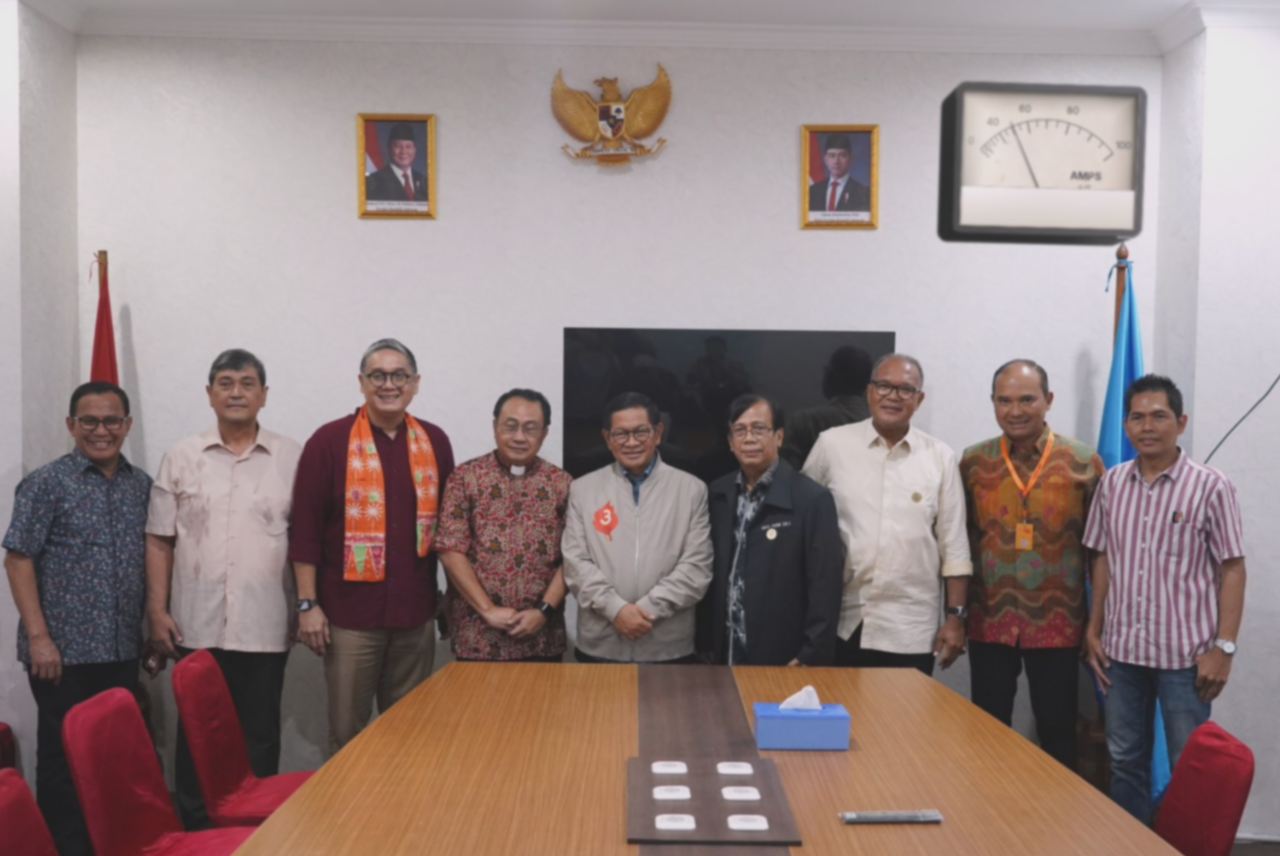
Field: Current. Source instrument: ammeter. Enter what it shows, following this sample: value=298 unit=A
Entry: value=50 unit=A
